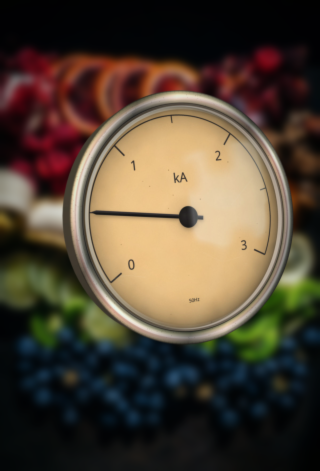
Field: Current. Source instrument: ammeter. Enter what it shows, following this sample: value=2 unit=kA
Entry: value=0.5 unit=kA
